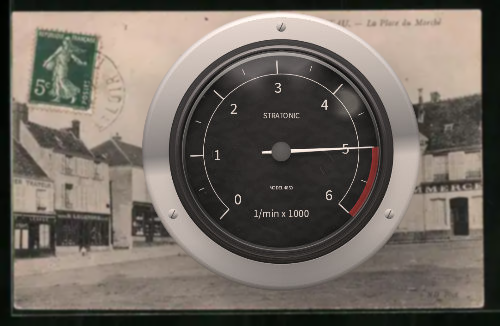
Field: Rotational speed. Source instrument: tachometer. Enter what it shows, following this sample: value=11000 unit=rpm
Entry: value=5000 unit=rpm
